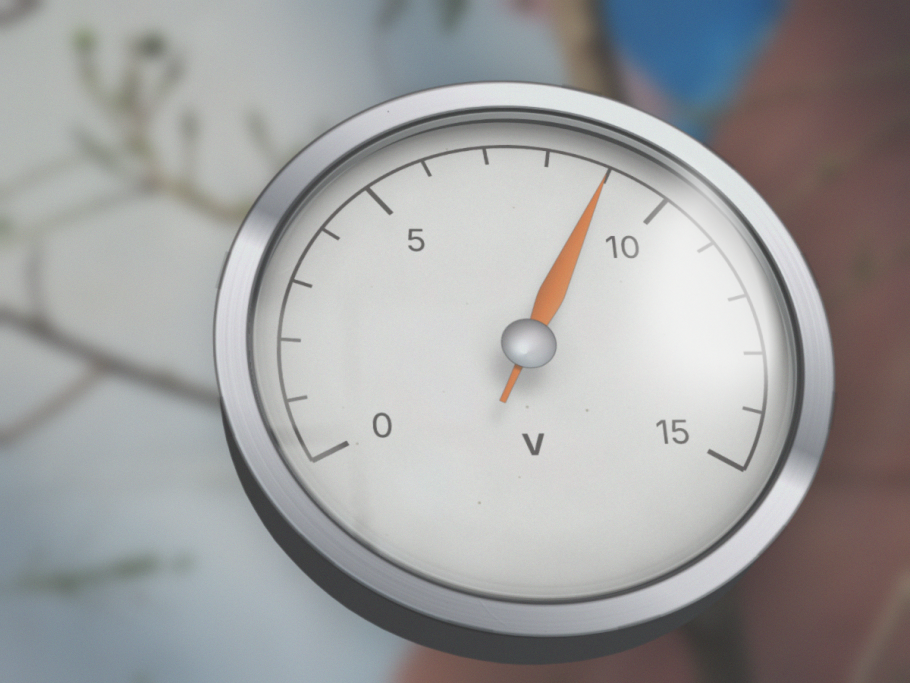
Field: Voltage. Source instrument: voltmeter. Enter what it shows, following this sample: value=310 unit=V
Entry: value=9 unit=V
